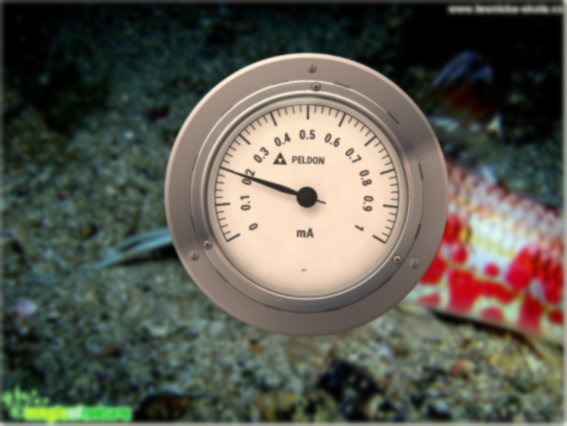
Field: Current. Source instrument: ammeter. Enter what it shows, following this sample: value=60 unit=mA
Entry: value=0.2 unit=mA
